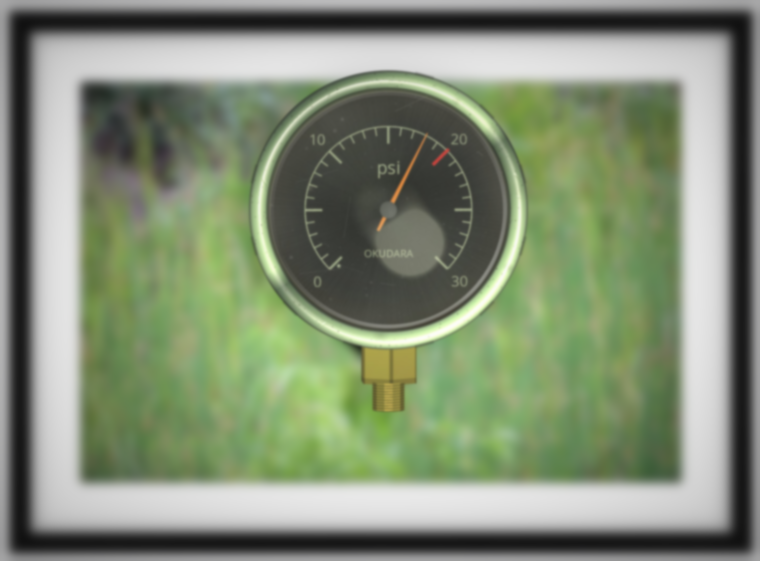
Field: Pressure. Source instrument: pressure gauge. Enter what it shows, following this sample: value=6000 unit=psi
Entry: value=18 unit=psi
